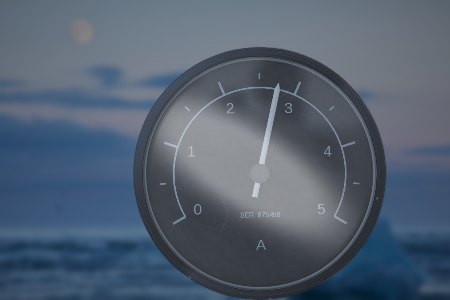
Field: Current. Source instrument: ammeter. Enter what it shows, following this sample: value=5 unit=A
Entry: value=2.75 unit=A
